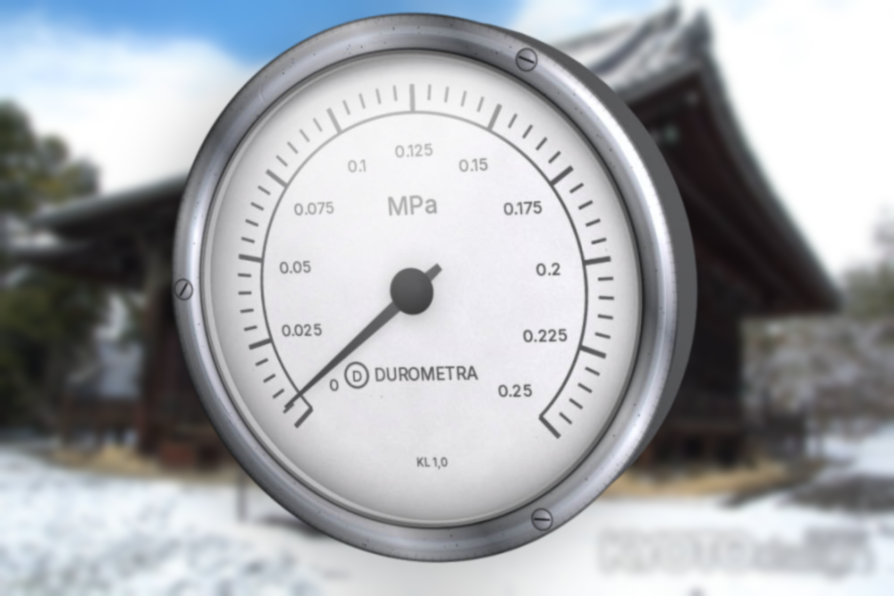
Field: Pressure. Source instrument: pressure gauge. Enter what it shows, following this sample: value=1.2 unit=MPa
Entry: value=0.005 unit=MPa
